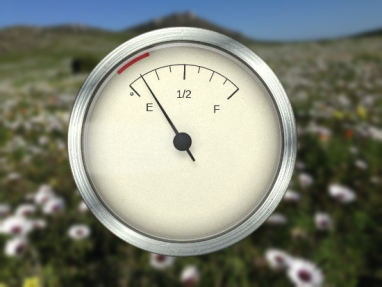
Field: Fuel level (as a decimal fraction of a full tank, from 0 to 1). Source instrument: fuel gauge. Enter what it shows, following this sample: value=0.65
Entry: value=0.125
